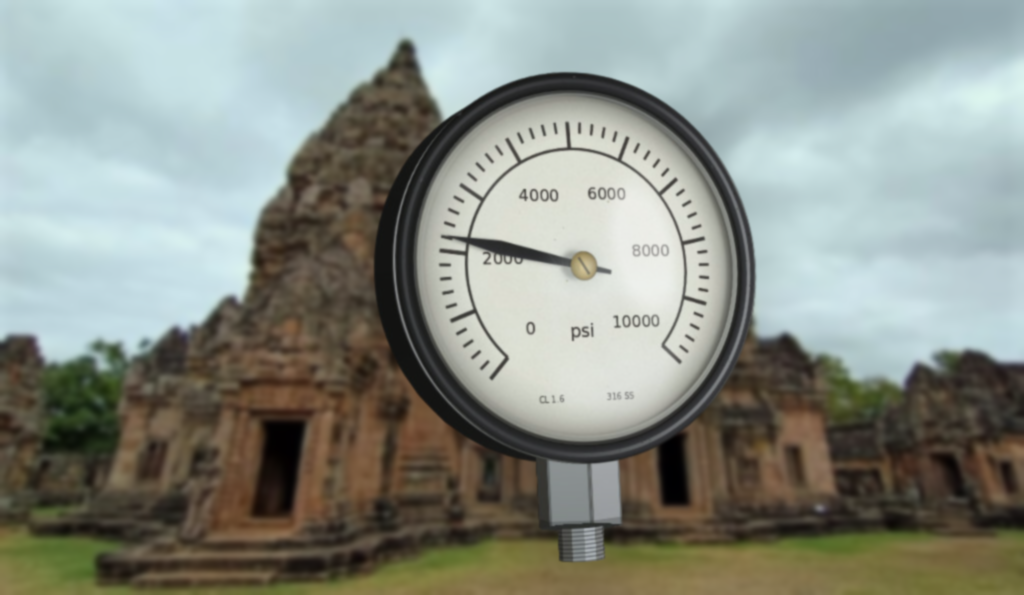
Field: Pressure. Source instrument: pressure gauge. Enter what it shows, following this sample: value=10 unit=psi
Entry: value=2200 unit=psi
